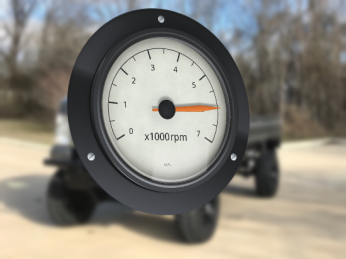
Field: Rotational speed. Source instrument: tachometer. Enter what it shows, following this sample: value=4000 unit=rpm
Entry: value=6000 unit=rpm
